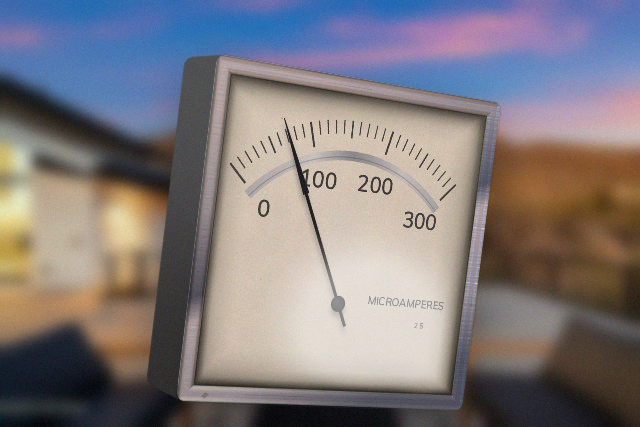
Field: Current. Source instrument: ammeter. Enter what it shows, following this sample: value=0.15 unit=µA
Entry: value=70 unit=µA
